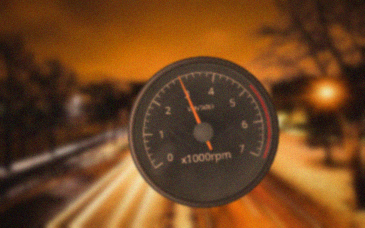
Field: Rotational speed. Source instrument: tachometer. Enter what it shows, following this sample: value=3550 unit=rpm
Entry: value=3000 unit=rpm
